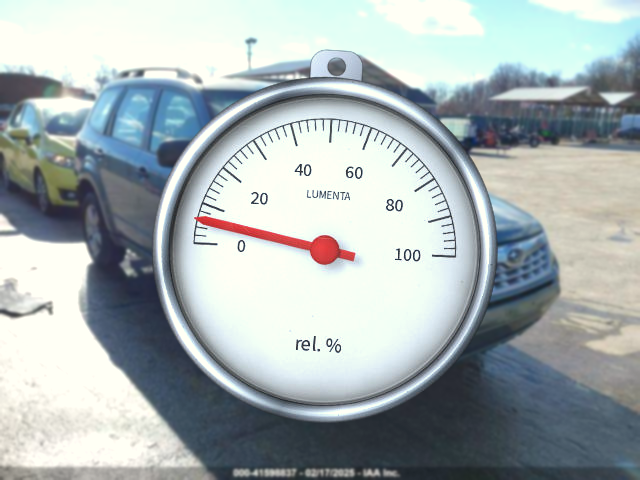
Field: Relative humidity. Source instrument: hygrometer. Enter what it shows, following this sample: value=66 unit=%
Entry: value=6 unit=%
